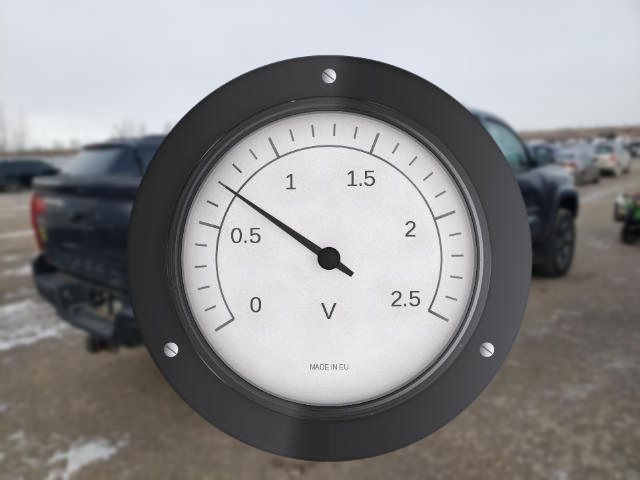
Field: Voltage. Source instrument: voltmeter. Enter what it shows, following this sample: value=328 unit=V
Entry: value=0.7 unit=V
